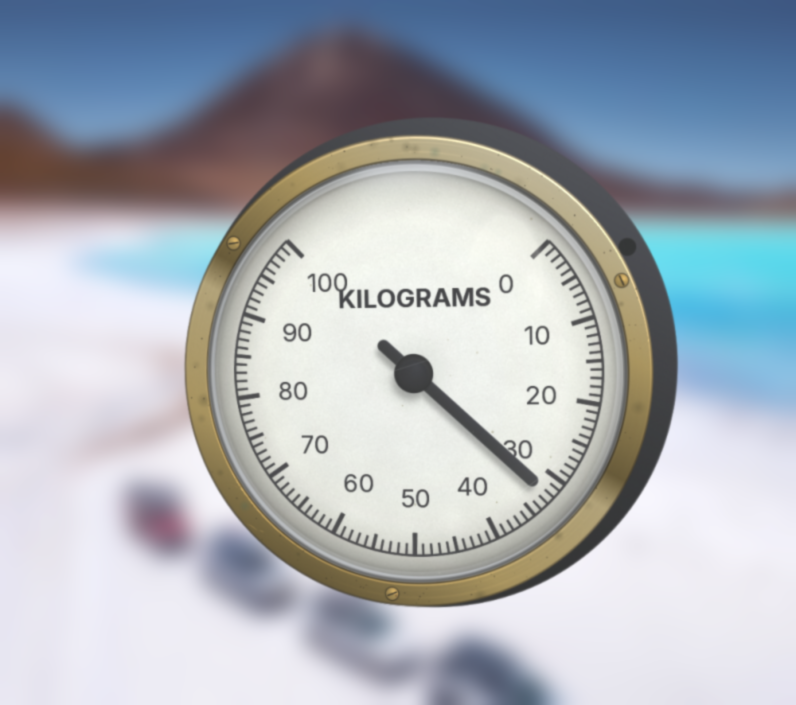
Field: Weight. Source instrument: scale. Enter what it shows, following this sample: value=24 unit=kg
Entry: value=32 unit=kg
